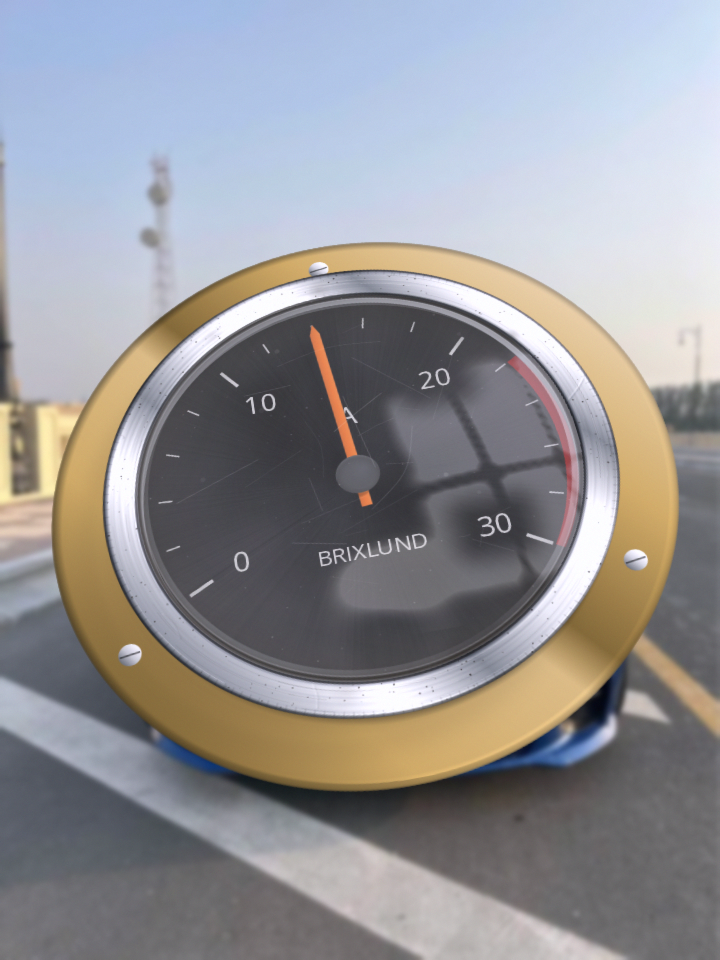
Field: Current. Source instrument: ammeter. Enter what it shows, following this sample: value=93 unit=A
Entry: value=14 unit=A
